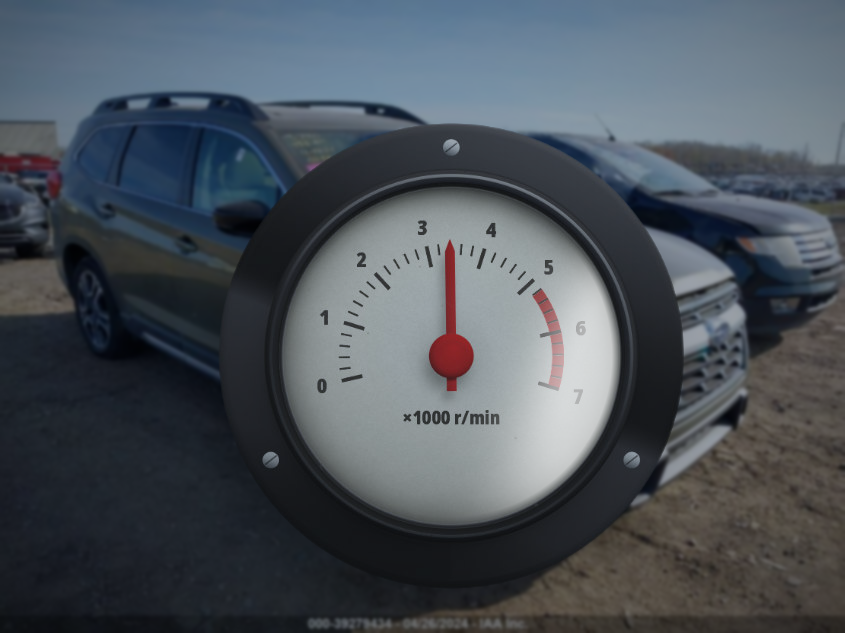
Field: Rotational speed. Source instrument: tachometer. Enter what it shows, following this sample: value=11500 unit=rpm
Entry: value=3400 unit=rpm
